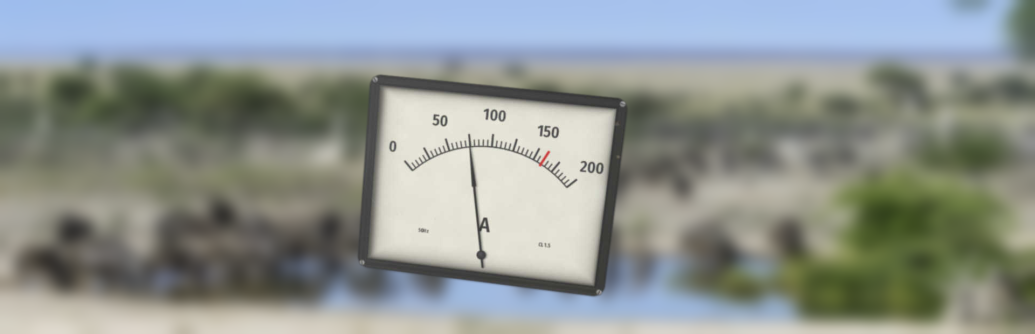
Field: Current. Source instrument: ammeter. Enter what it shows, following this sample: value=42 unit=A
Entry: value=75 unit=A
